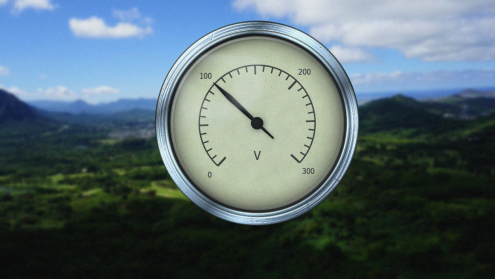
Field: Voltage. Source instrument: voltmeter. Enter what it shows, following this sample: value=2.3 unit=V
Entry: value=100 unit=V
